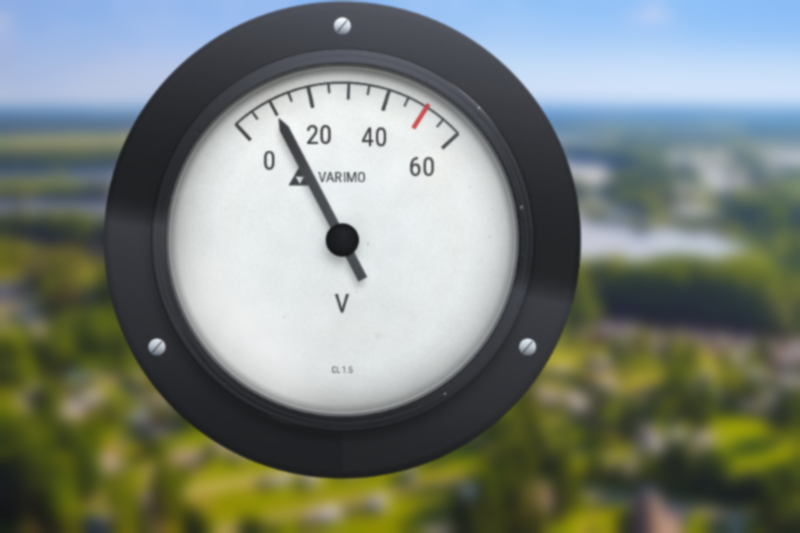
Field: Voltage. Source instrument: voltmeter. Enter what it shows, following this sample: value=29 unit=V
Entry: value=10 unit=V
